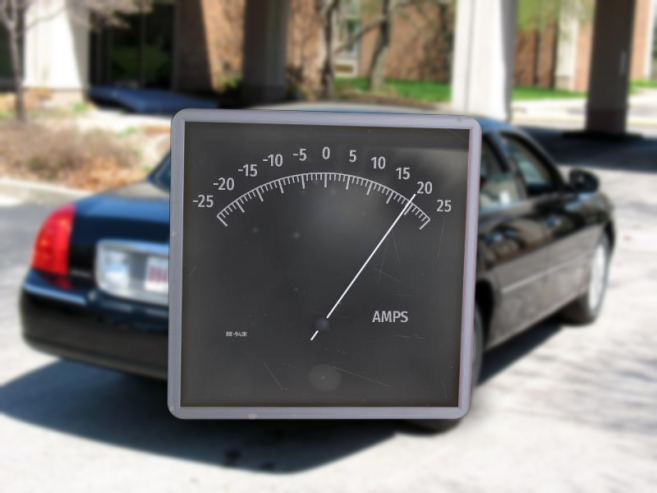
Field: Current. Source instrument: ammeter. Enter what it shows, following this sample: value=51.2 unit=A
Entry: value=19 unit=A
